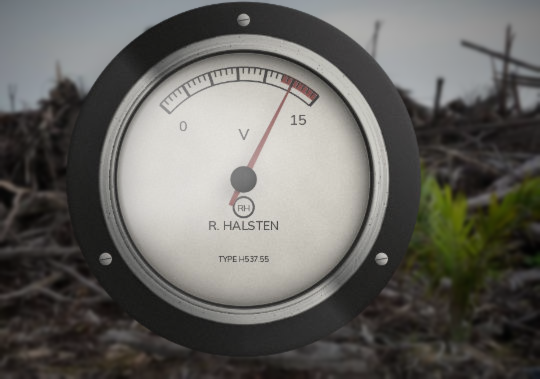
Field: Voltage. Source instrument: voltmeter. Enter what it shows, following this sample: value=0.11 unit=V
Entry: value=12.5 unit=V
